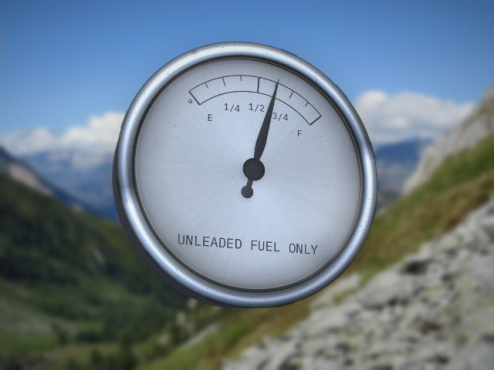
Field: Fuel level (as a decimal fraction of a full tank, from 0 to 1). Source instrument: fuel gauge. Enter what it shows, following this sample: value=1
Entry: value=0.625
